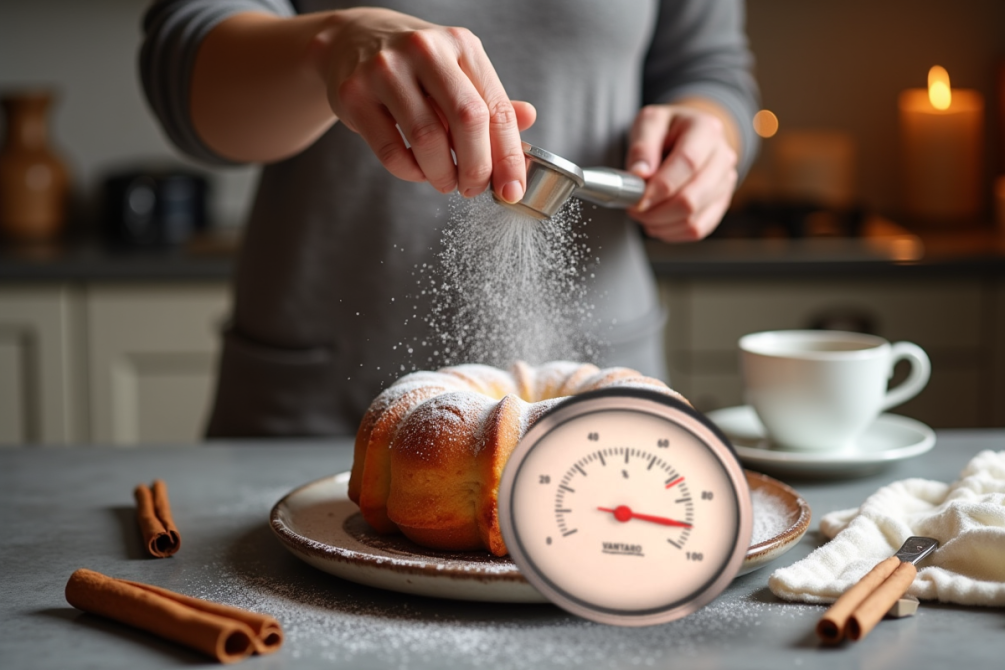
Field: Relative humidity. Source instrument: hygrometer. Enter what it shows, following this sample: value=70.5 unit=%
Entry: value=90 unit=%
